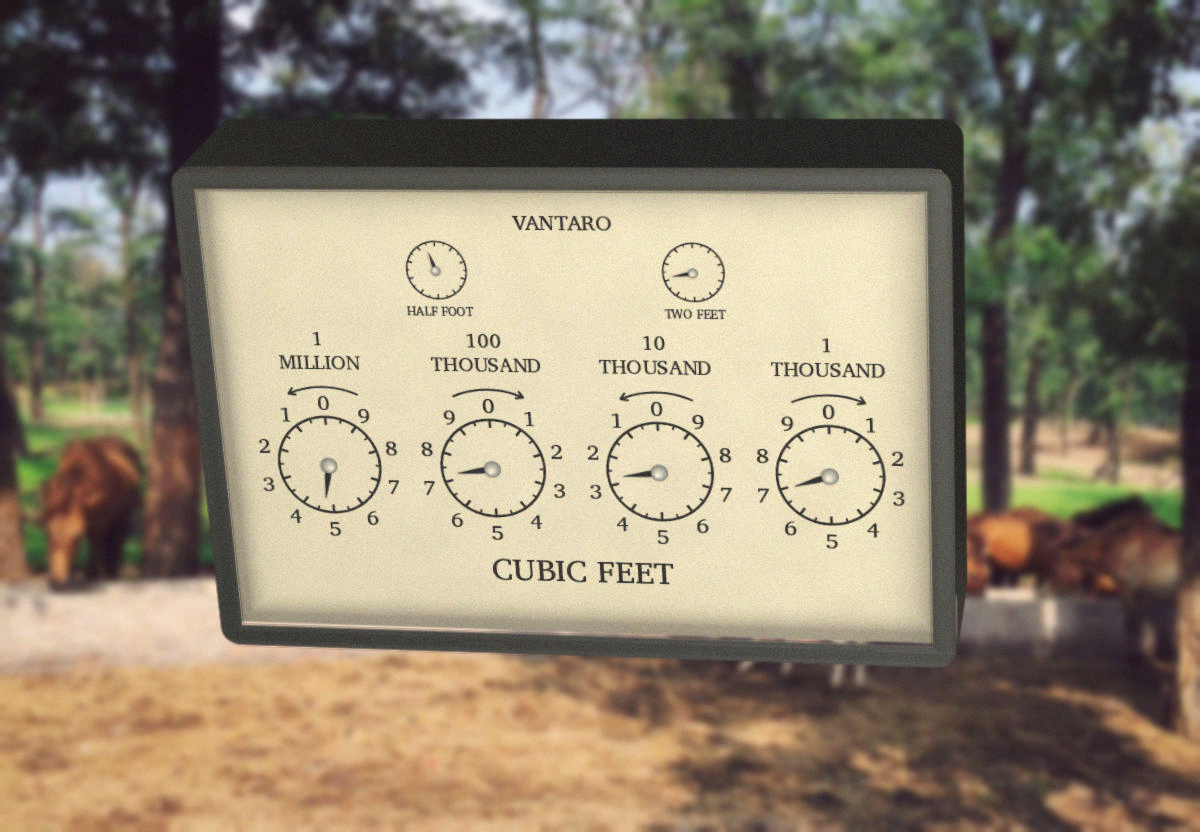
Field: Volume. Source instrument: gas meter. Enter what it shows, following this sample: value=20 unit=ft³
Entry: value=472700 unit=ft³
